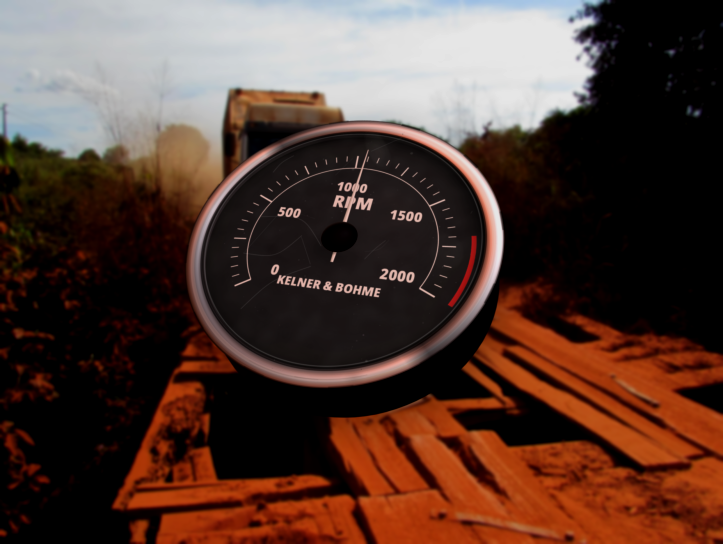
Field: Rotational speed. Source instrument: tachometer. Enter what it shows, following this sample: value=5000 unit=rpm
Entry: value=1050 unit=rpm
